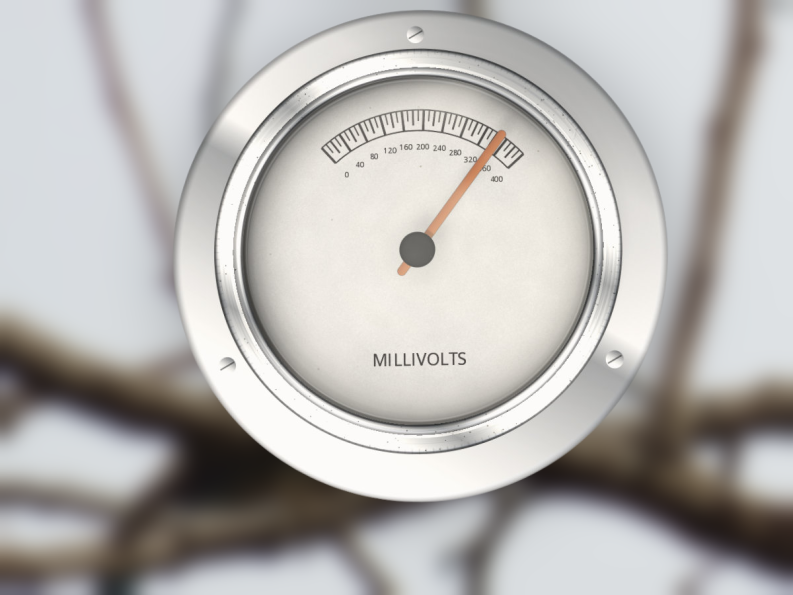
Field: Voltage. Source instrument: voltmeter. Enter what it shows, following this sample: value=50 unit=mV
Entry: value=350 unit=mV
